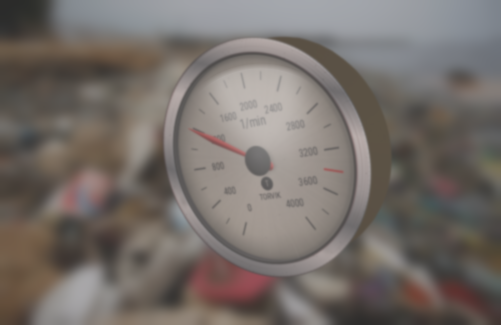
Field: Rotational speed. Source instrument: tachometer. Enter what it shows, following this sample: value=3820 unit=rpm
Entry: value=1200 unit=rpm
